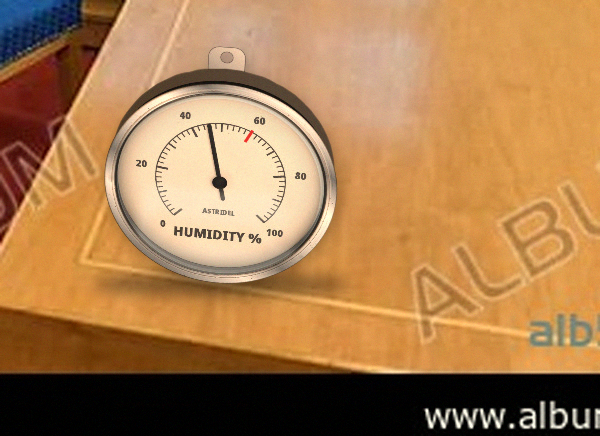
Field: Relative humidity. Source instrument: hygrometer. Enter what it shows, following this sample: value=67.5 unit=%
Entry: value=46 unit=%
